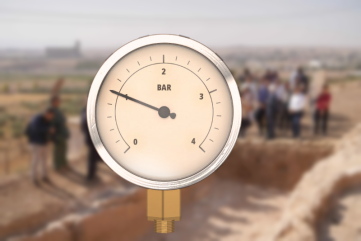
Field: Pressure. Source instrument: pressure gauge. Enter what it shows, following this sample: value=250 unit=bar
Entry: value=1 unit=bar
